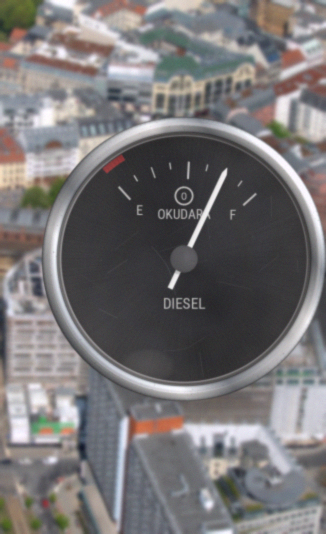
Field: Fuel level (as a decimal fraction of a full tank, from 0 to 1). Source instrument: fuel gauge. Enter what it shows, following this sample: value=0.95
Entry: value=0.75
